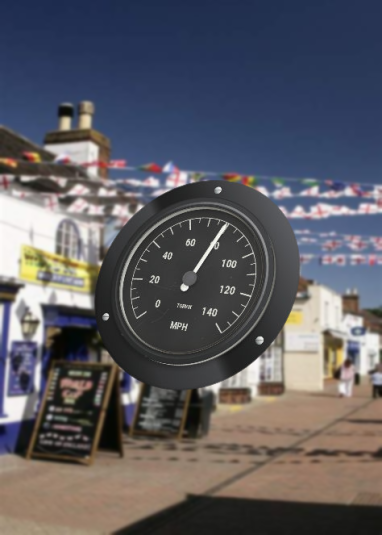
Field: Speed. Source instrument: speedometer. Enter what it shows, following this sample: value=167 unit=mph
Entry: value=80 unit=mph
